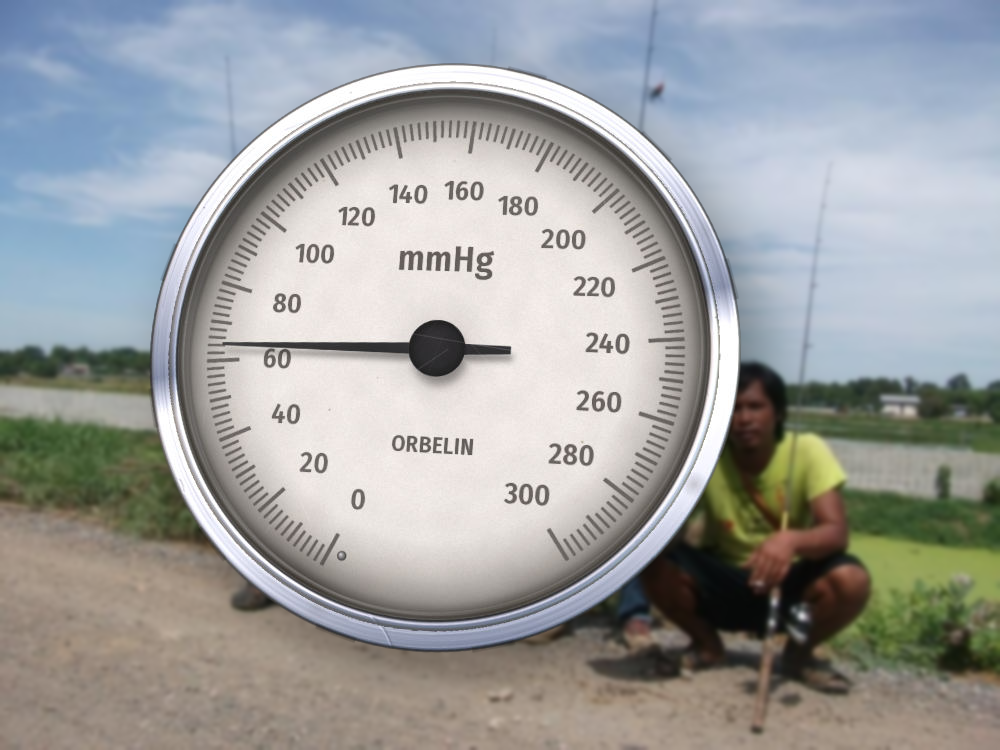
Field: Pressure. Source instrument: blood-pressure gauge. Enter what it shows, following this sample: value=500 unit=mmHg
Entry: value=64 unit=mmHg
